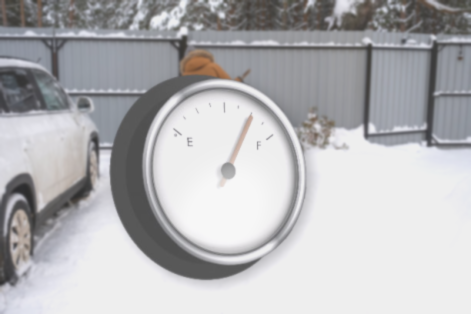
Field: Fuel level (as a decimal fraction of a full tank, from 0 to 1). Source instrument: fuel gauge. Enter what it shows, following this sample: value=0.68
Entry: value=0.75
